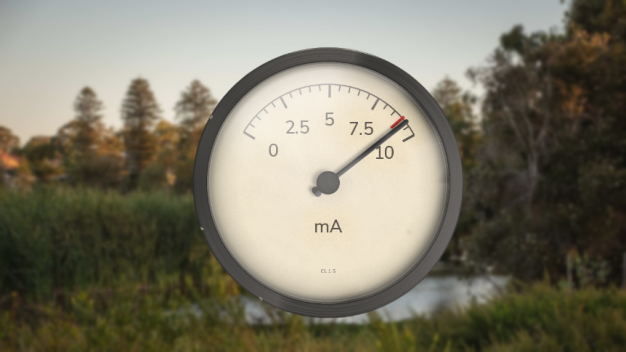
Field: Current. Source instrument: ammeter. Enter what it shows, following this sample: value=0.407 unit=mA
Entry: value=9.25 unit=mA
